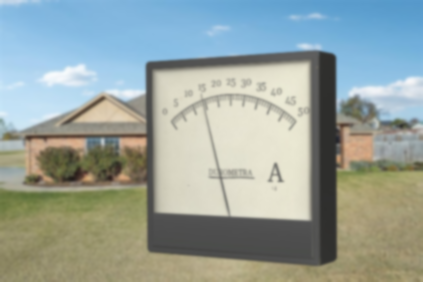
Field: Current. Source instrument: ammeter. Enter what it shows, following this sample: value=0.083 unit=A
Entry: value=15 unit=A
